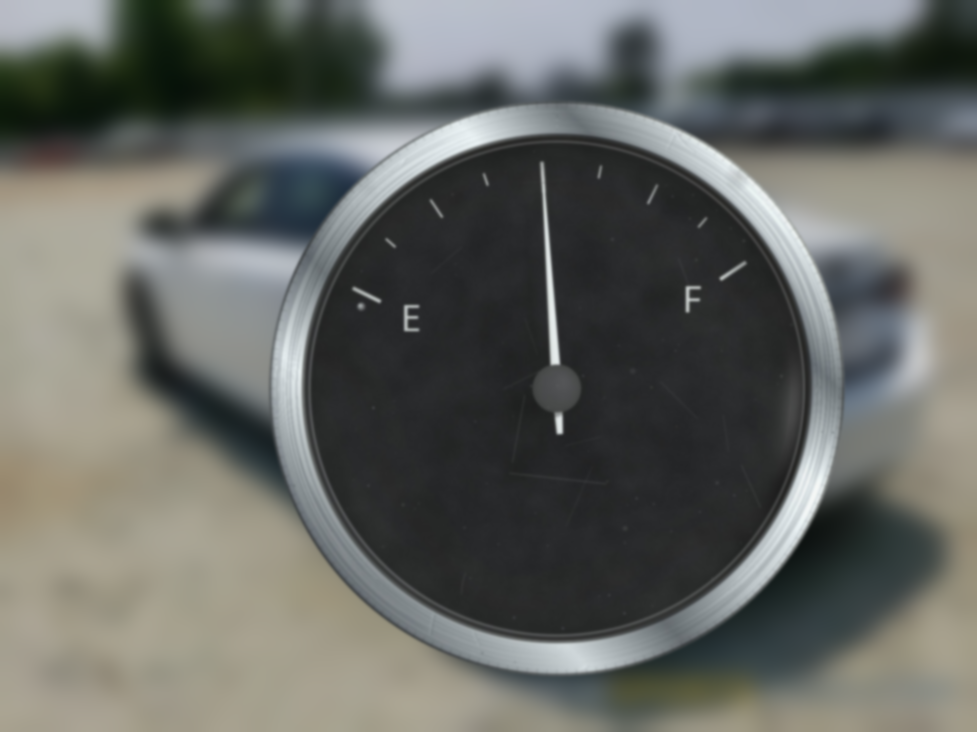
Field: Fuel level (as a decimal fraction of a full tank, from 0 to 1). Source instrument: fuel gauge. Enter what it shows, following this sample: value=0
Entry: value=0.5
